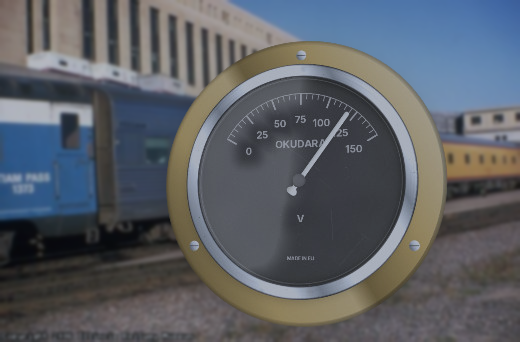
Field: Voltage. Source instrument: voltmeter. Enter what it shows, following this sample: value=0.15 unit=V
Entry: value=120 unit=V
